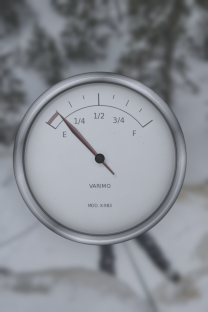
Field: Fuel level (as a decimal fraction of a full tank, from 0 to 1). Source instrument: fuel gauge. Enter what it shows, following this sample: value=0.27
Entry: value=0.125
